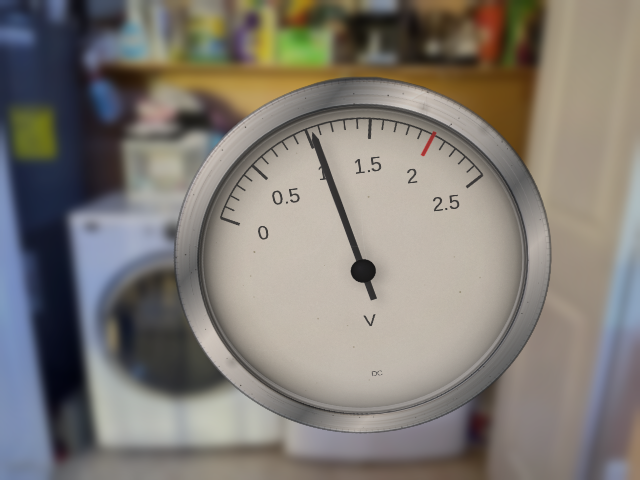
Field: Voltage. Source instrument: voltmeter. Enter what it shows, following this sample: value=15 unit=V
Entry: value=1.05 unit=V
